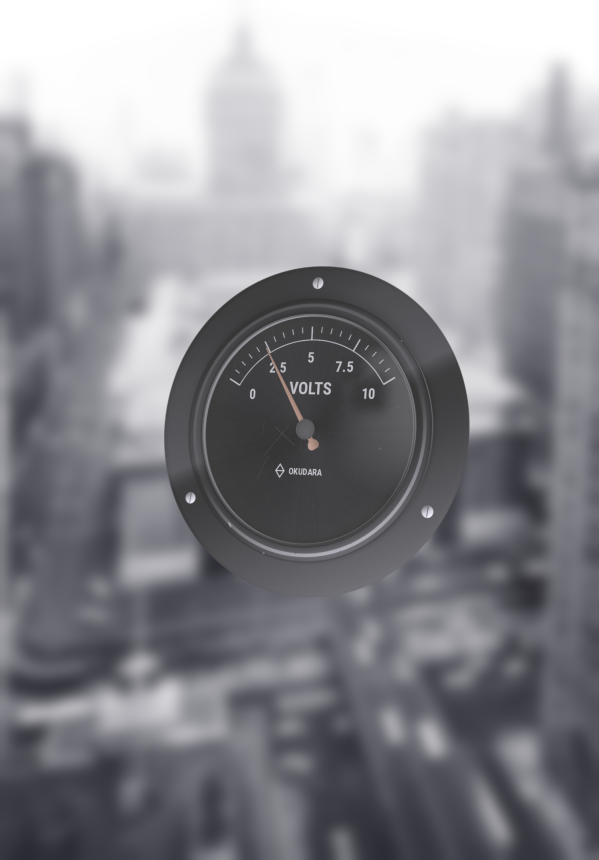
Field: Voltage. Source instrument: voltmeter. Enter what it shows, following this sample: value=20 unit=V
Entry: value=2.5 unit=V
